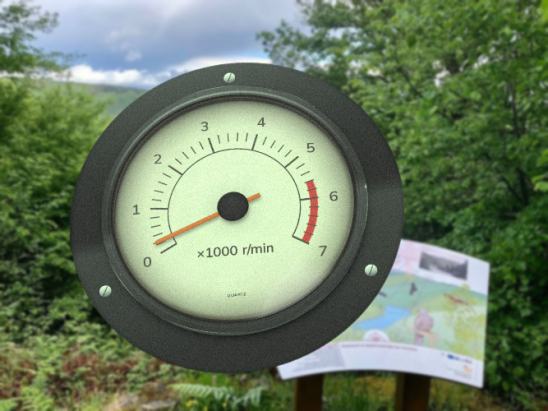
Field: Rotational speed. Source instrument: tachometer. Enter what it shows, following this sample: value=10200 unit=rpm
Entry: value=200 unit=rpm
